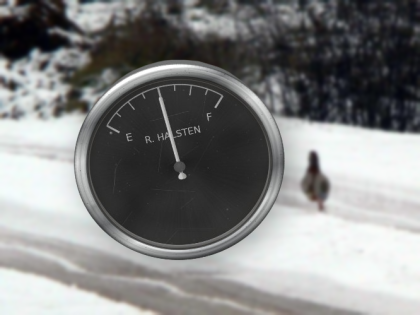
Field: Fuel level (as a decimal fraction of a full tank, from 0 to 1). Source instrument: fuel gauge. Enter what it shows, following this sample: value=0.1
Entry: value=0.5
